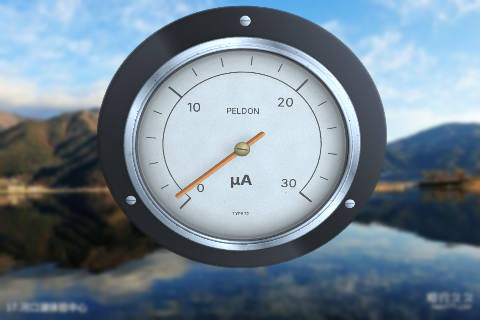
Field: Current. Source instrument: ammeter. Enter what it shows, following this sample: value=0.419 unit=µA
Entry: value=1 unit=µA
